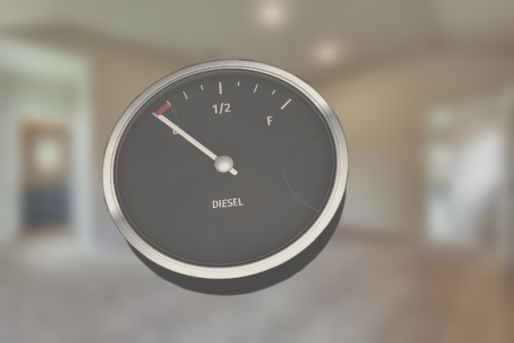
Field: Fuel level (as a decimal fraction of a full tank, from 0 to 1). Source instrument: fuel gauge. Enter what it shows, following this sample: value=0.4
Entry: value=0
